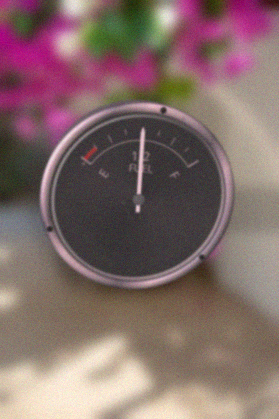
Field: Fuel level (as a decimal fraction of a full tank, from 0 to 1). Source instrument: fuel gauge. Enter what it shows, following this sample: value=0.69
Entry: value=0.5
